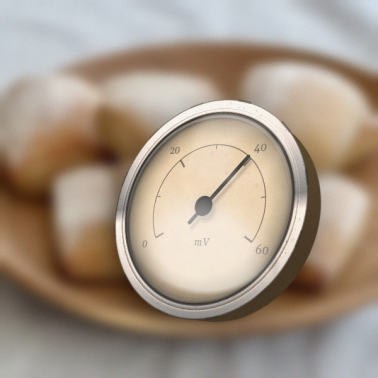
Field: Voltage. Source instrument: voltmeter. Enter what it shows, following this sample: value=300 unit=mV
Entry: value=40 unit=mV
